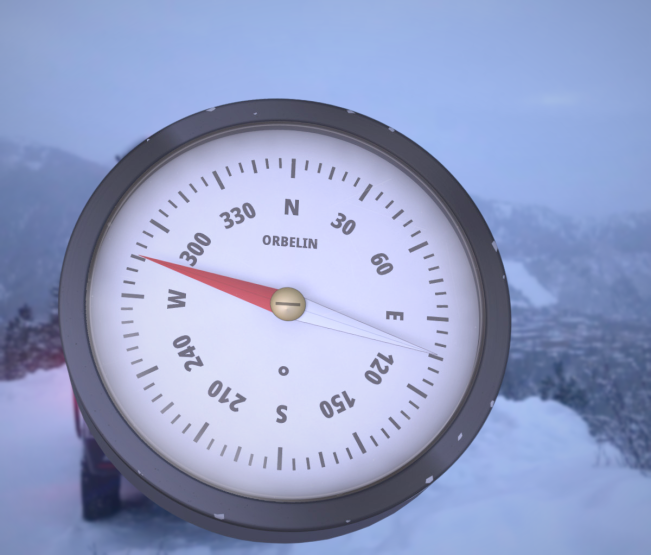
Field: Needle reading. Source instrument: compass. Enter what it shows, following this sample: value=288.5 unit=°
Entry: value=285 unit=°
